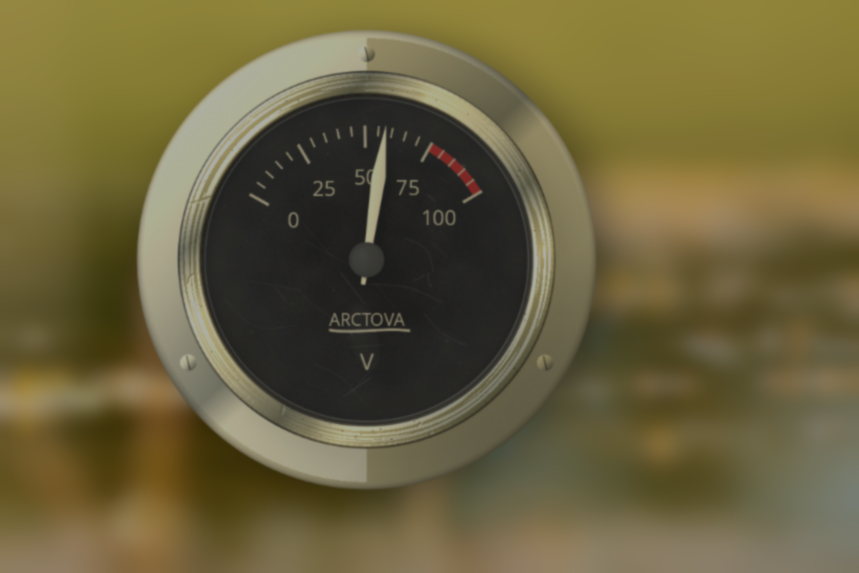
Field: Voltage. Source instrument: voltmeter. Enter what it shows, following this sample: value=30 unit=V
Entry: value=57.5 unit=V
